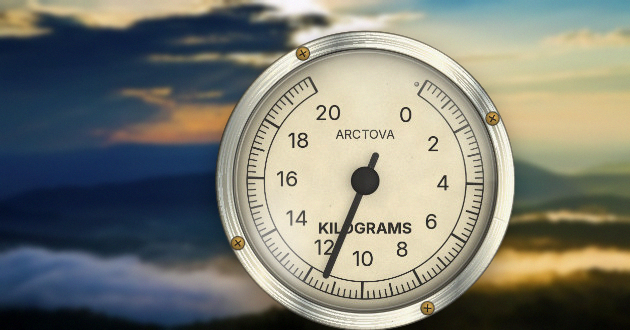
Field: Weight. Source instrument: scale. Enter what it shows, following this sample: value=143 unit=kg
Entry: value=11.4 unit=kg
